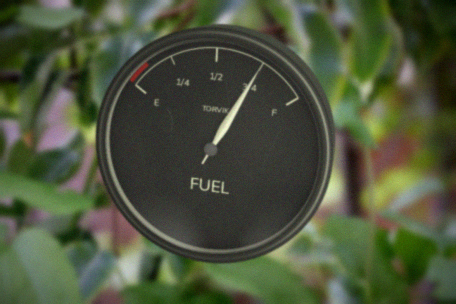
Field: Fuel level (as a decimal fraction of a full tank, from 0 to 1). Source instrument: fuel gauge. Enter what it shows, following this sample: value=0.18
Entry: value=0.75
